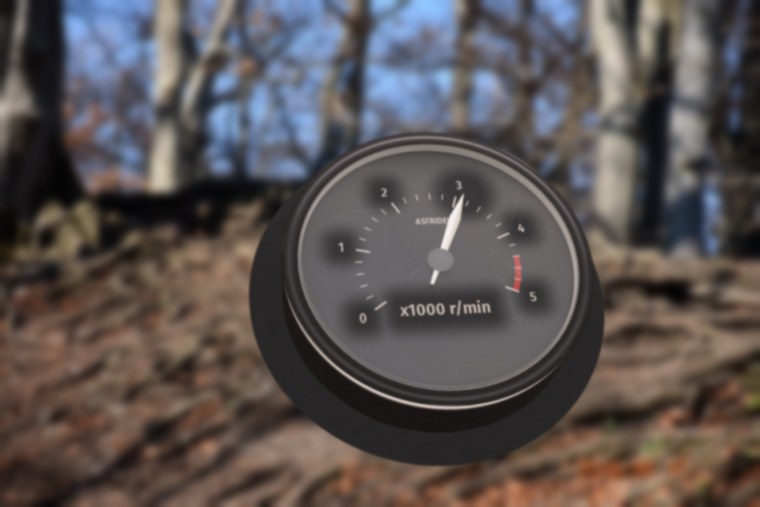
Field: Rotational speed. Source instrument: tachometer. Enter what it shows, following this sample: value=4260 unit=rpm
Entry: value=3100 unit=rpm
